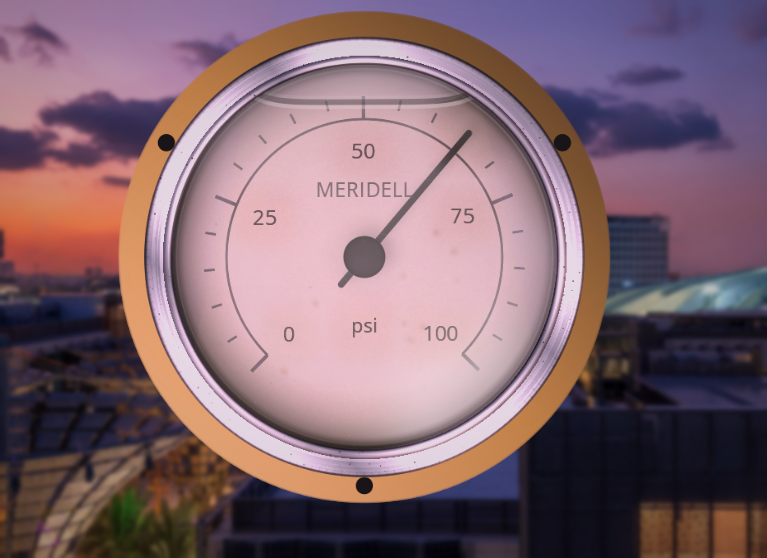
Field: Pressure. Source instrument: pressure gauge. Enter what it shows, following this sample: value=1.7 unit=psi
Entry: value=65 unit=psi
